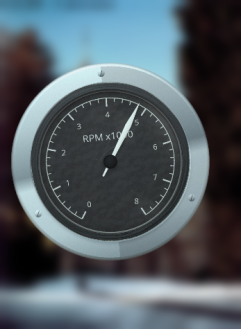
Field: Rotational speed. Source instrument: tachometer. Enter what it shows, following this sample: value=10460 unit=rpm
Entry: value=4800 unit=rpm
